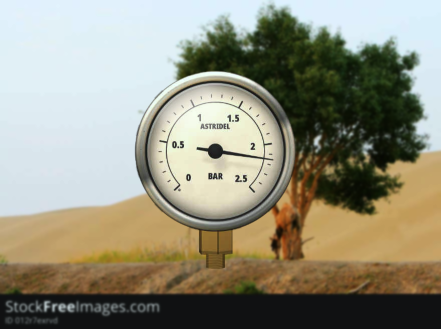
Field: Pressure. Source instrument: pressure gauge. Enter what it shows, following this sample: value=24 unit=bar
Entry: value=2.15 unit=bar
